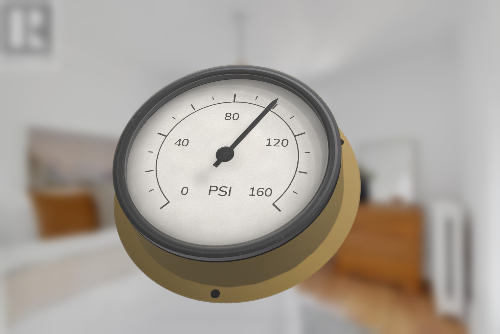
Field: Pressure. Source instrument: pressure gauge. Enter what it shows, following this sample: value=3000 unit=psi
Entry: value=100 unit=psi
